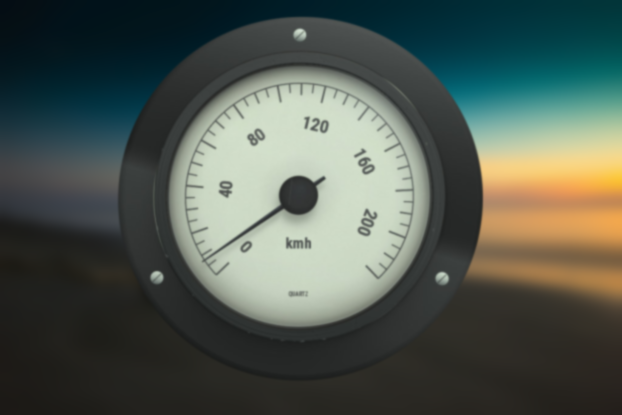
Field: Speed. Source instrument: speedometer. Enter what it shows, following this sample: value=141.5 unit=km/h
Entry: value=7.5 unit=km/h
